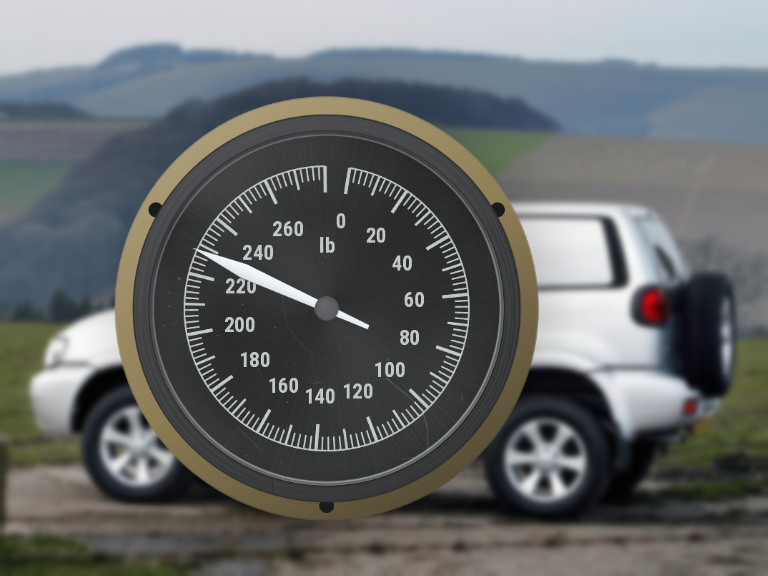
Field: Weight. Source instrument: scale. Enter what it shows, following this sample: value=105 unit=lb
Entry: value=228 unit=lb
